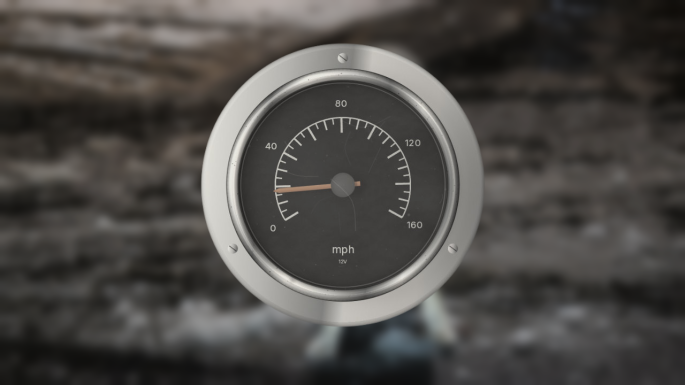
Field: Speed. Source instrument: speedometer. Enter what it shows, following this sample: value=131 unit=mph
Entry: value=17.5 unit=mph
